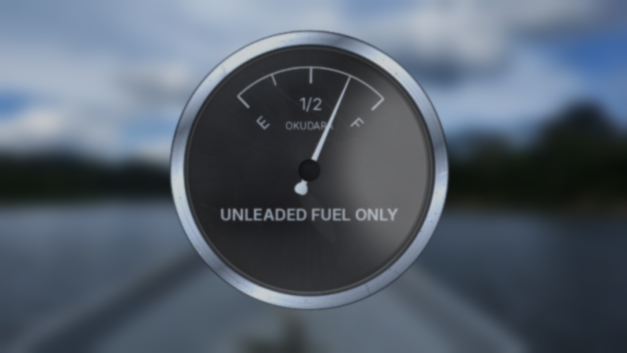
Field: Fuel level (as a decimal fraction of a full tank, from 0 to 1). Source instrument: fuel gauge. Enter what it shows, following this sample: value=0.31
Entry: value=0.75
